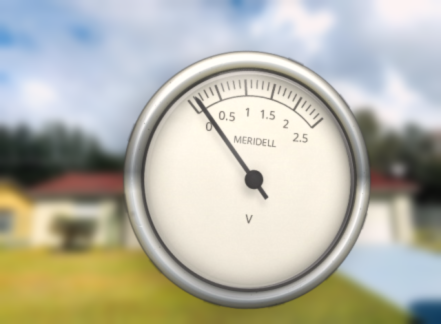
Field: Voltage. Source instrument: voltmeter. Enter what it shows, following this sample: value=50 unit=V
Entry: value=0.1 unit=V
